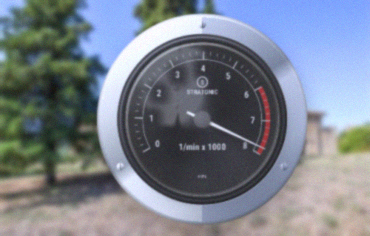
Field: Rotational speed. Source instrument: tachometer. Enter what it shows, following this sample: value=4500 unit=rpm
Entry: value=7800 unit=rpm
